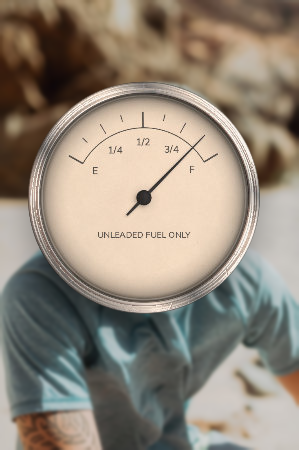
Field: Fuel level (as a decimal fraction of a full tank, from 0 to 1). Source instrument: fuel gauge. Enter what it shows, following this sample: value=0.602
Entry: value=0.875
